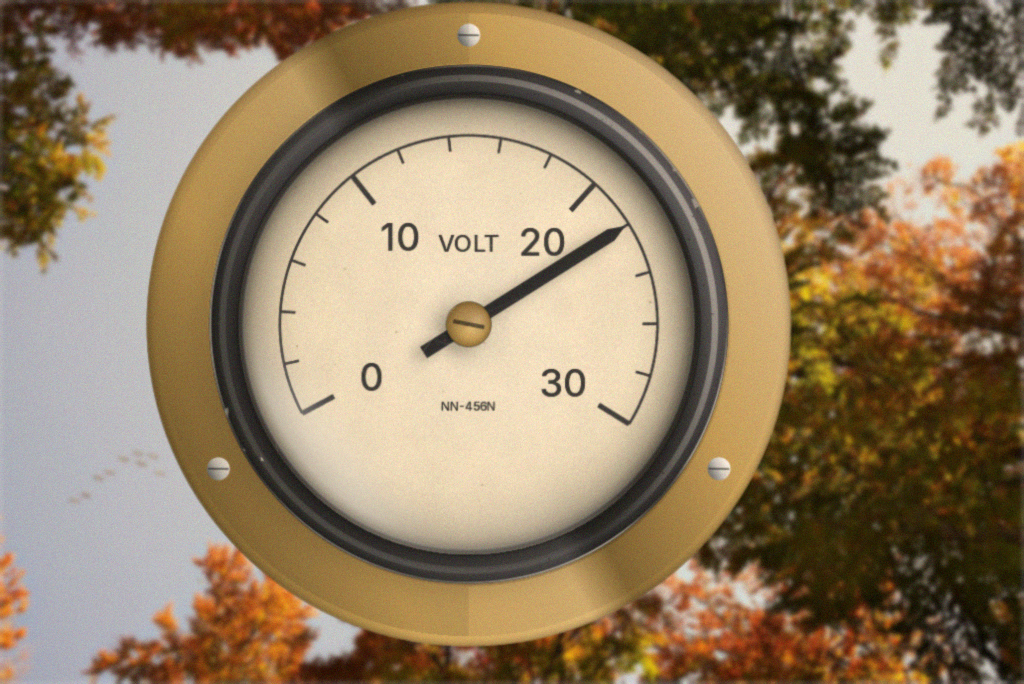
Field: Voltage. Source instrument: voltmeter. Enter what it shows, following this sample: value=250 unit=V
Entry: value=22 unit=V
